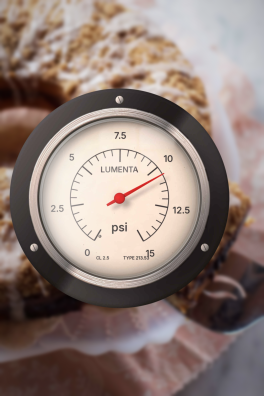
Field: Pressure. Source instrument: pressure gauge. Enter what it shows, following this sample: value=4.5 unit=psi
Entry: value=10.5 unit=psi
